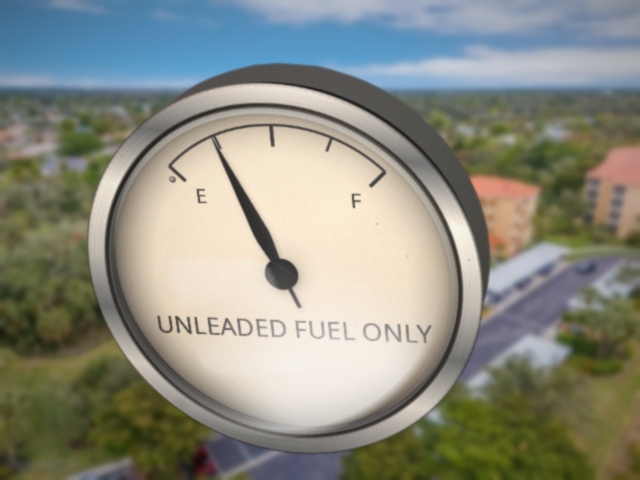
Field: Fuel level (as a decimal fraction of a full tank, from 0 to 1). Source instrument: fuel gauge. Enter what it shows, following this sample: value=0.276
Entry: value=0.25
